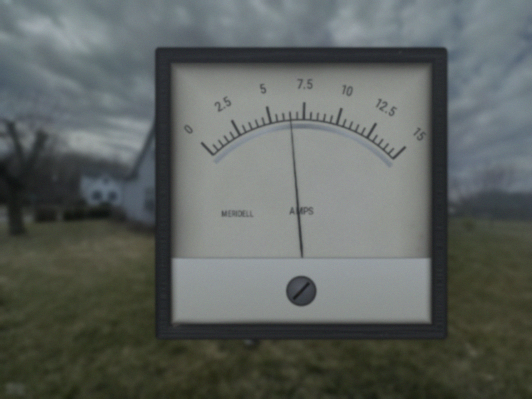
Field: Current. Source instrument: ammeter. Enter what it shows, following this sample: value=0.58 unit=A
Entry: value=6.5 unit=A
